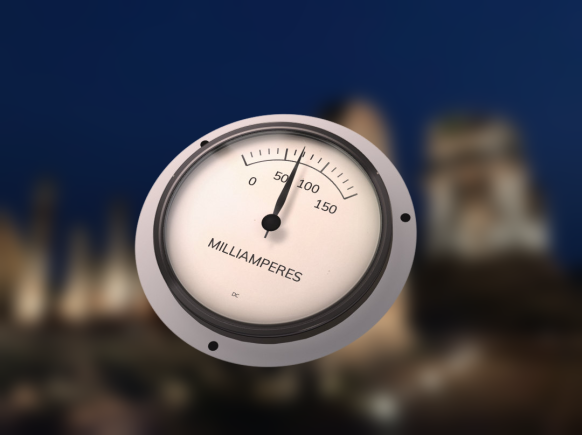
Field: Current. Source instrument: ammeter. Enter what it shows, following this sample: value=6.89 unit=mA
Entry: value=70 unit=mA
